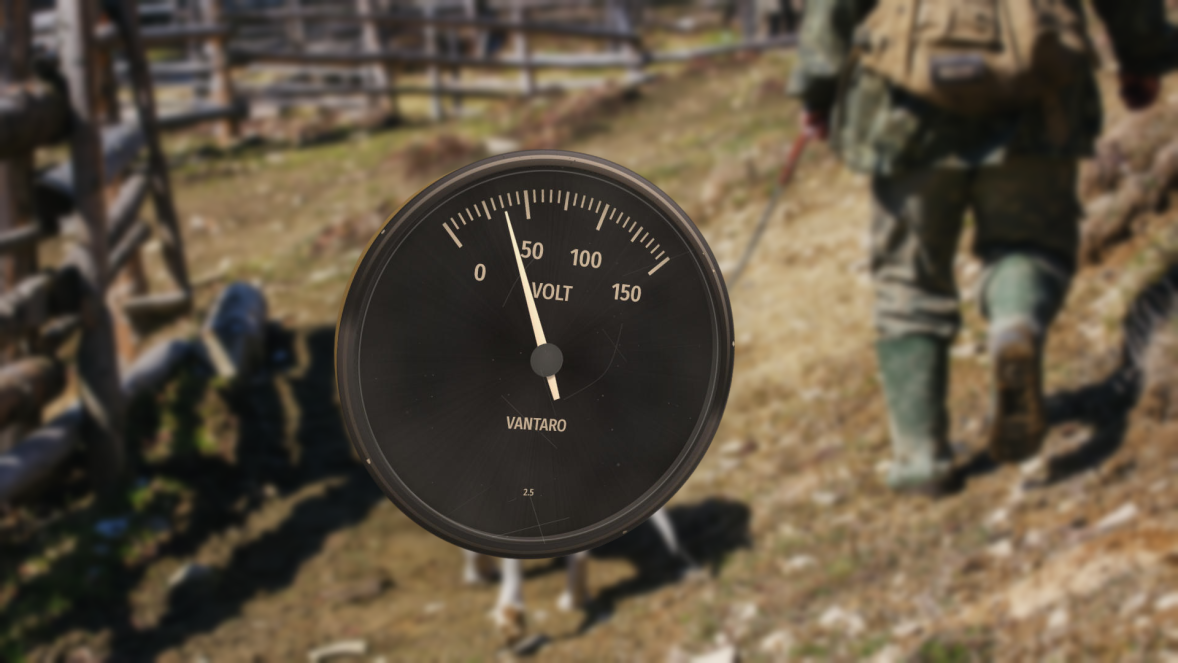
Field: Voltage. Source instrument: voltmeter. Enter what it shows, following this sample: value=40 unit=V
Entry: value=35 unit=V
